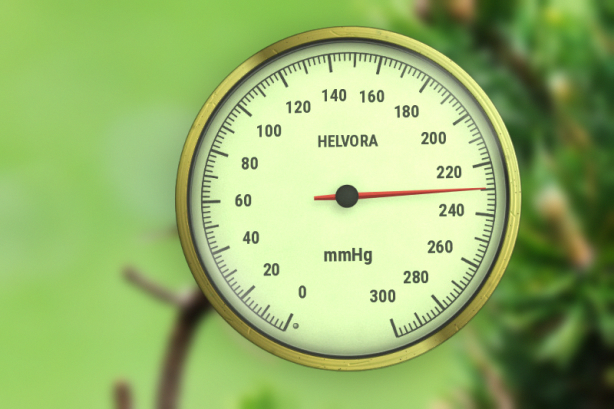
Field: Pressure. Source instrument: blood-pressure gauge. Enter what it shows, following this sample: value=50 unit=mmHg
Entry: value=230 unit=mmHg
